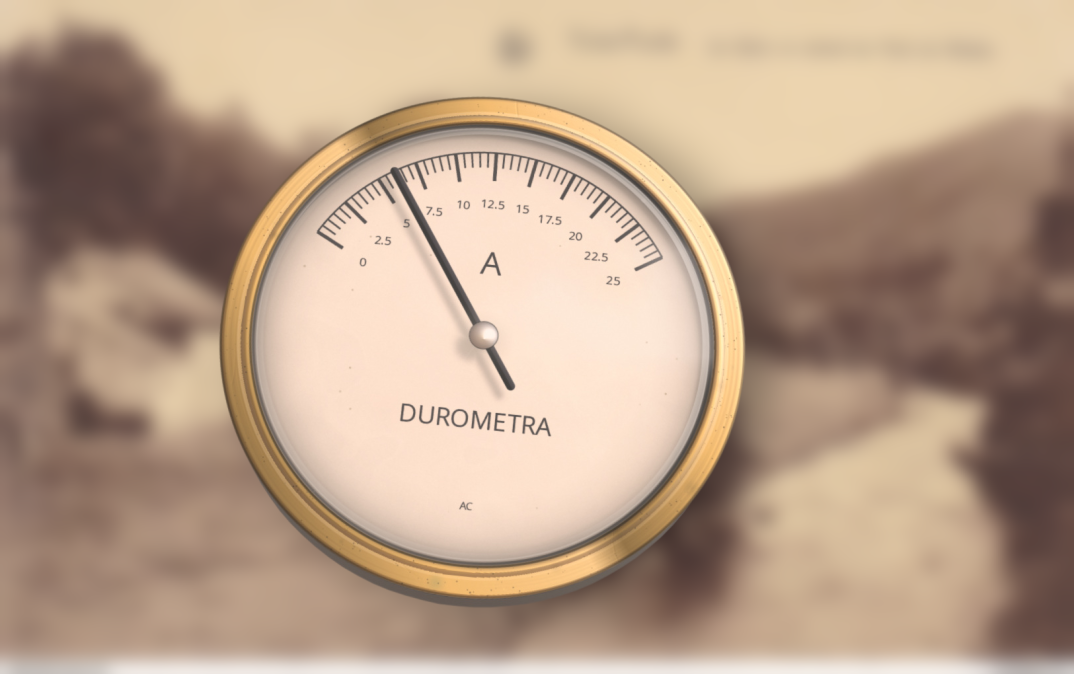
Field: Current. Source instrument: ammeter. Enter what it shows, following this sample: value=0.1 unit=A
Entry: value=6 unit=A
